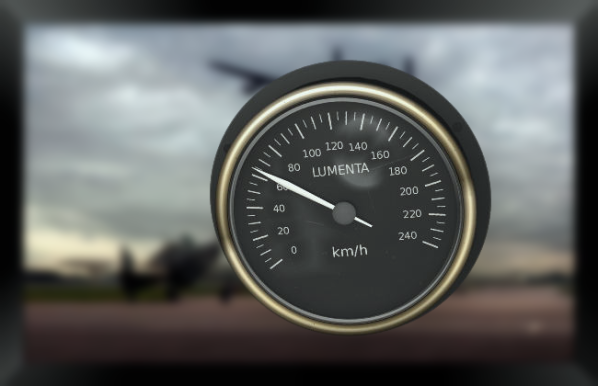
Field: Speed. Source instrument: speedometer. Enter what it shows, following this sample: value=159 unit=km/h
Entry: value=65 unit=km/h
